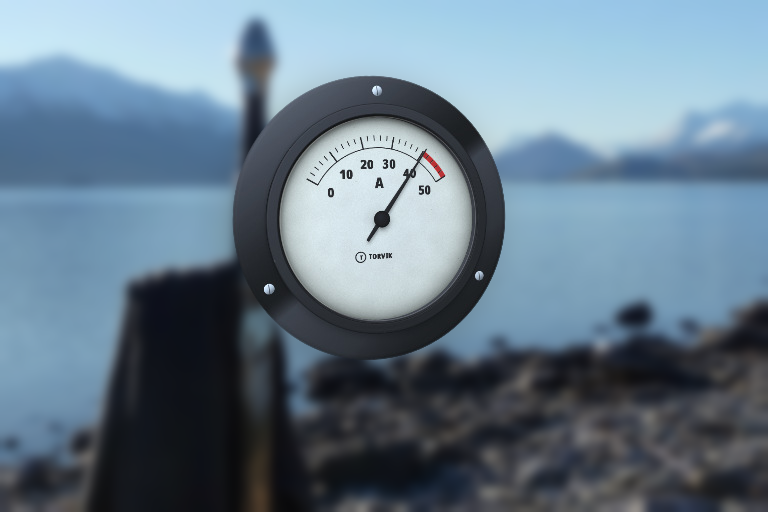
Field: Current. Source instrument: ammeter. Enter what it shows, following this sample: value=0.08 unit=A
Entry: value=40 unit=A
